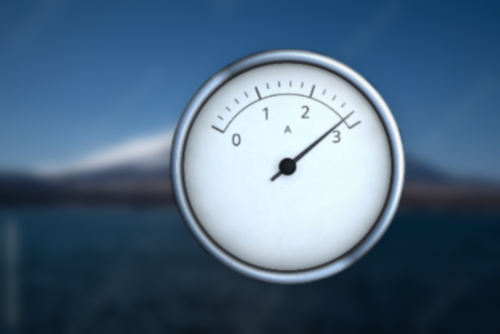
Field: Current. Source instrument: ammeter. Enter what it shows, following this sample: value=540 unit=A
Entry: value=2.8 unit=A
